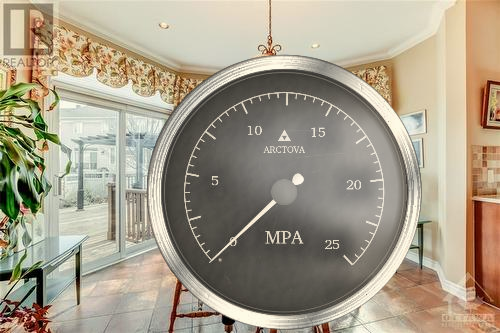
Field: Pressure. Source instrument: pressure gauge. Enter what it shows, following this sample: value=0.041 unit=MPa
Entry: value=0 unit=MPa
